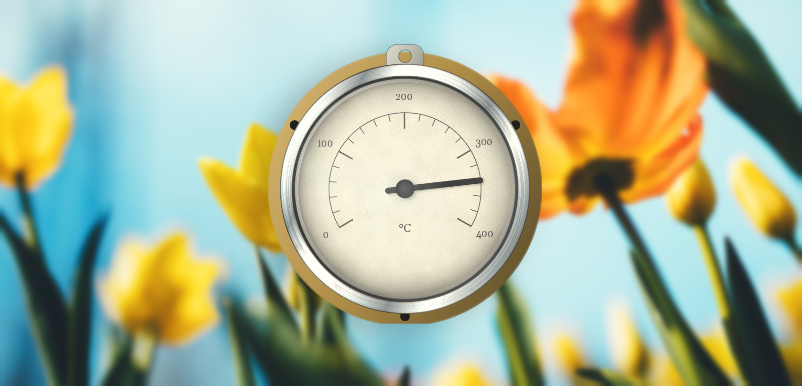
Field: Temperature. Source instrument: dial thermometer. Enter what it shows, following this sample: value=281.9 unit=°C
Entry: value=340 unit=°C
